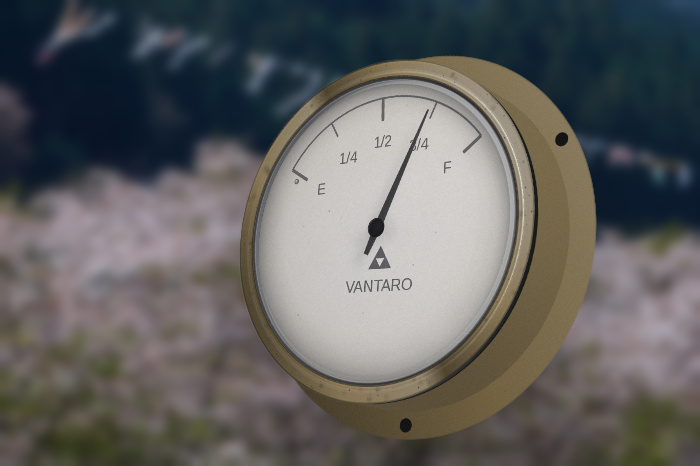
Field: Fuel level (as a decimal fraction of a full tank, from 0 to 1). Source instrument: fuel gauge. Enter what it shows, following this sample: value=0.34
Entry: value=0.75
